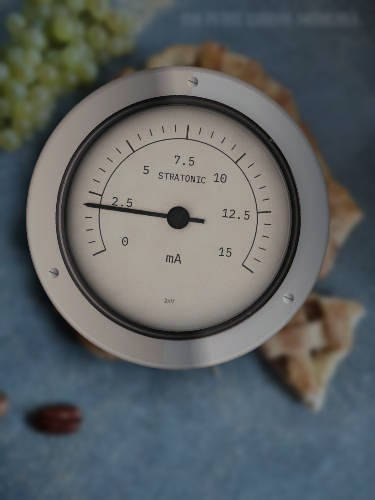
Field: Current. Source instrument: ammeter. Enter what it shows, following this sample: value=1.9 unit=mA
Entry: value=2 unit=mA
